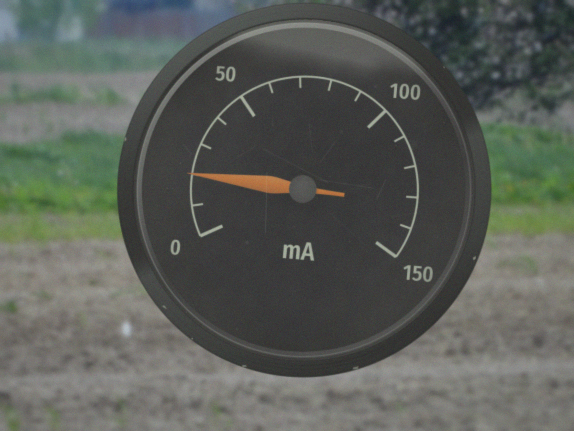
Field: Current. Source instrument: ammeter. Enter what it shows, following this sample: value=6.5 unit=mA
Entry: value=20 unit=mA
